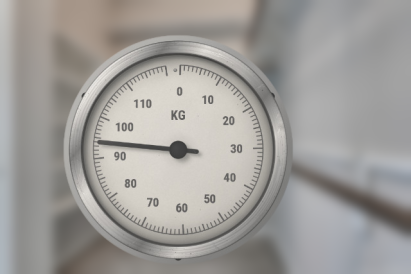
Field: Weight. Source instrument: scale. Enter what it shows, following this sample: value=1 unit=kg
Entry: value=94 unit=kg
